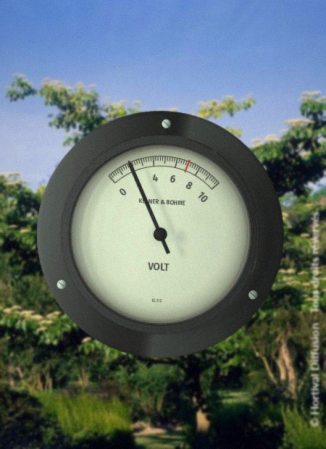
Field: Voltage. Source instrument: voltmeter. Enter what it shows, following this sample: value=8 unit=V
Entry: value=2 unit=V
